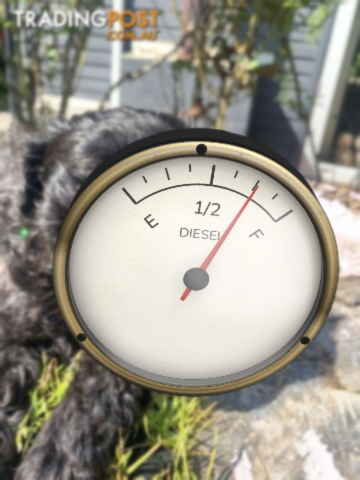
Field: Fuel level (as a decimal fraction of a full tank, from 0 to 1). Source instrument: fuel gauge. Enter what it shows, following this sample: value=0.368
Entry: value=0.75
